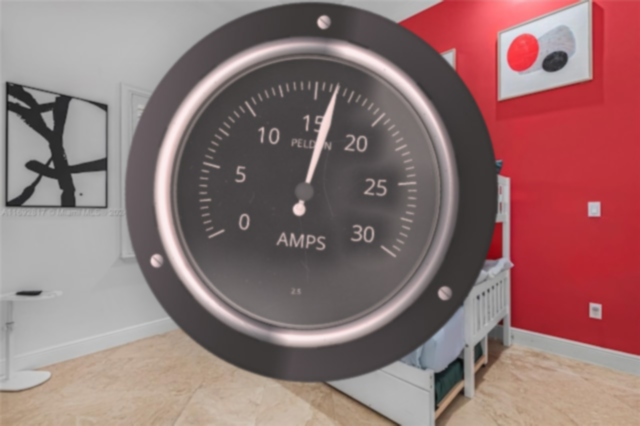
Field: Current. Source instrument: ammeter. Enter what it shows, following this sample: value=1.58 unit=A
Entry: value=16.5 unit=A
